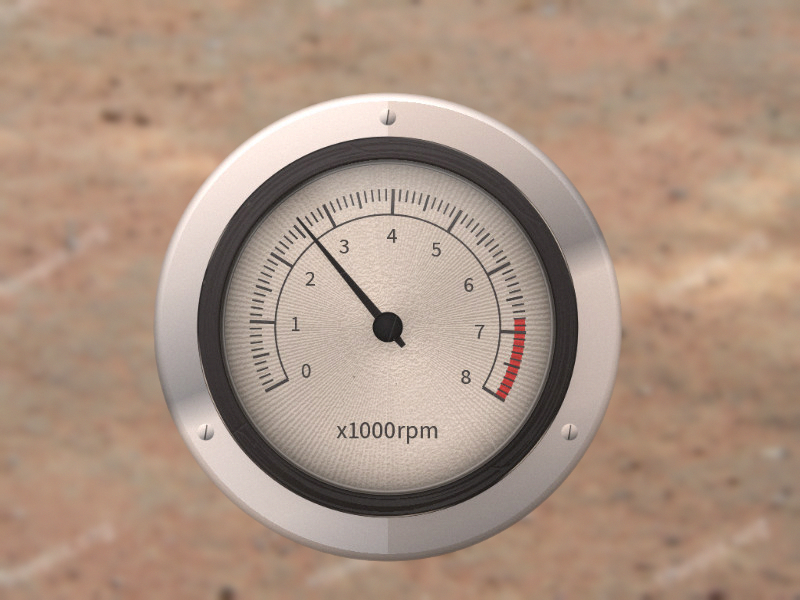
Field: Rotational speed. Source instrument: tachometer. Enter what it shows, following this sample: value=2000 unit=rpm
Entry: value=2600 unit=rpm
